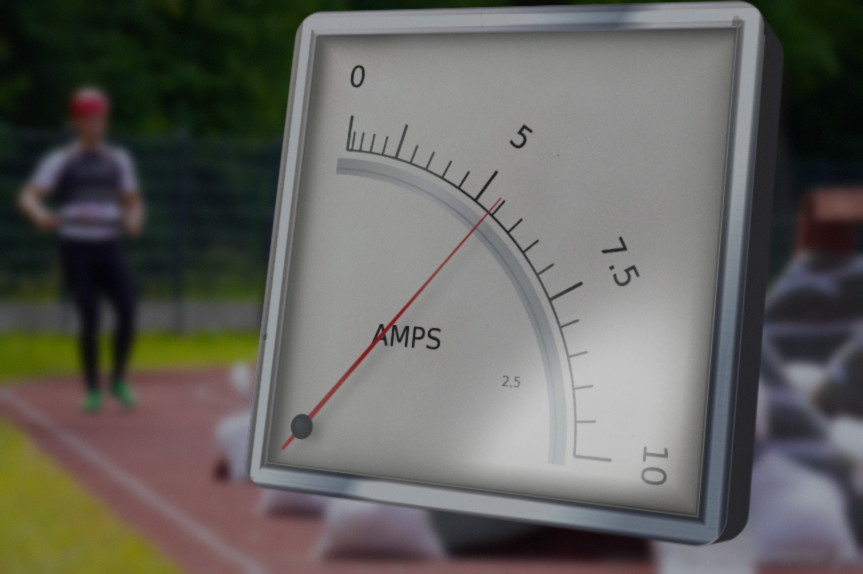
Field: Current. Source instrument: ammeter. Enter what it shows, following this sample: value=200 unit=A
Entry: value=5.5 unit=A
